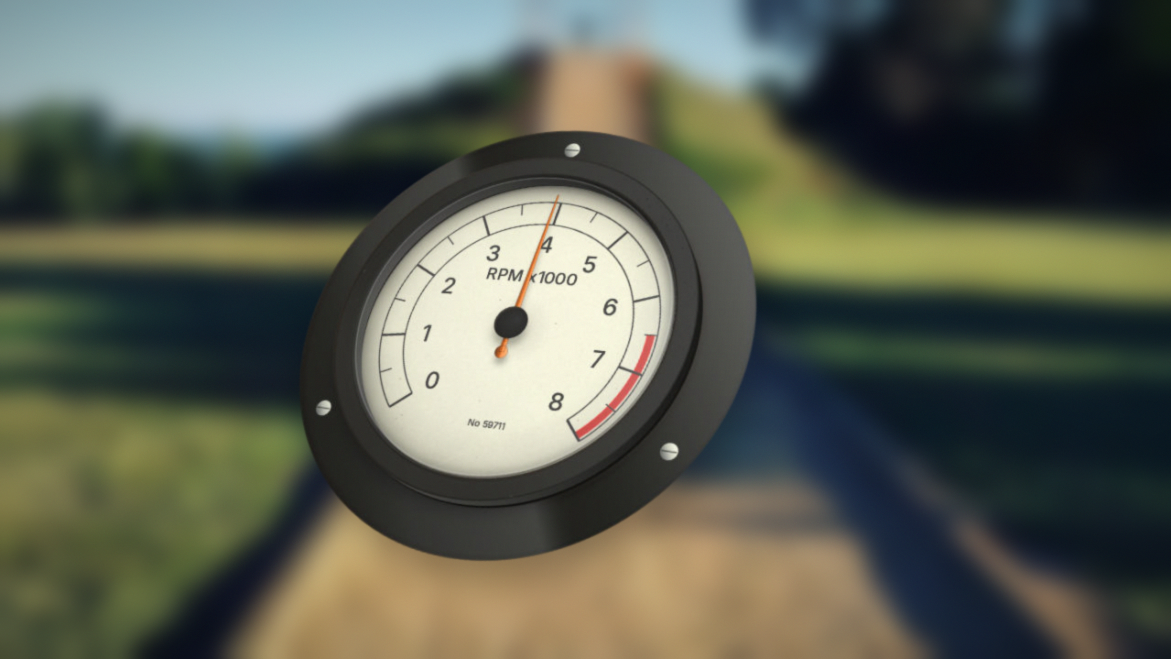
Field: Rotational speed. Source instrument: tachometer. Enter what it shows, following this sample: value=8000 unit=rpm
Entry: value=4000 unit=rpm
